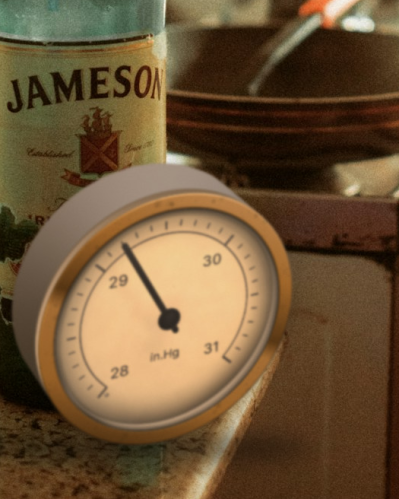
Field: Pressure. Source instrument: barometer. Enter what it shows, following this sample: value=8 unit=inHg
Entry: value=29.2 unit=inHg
